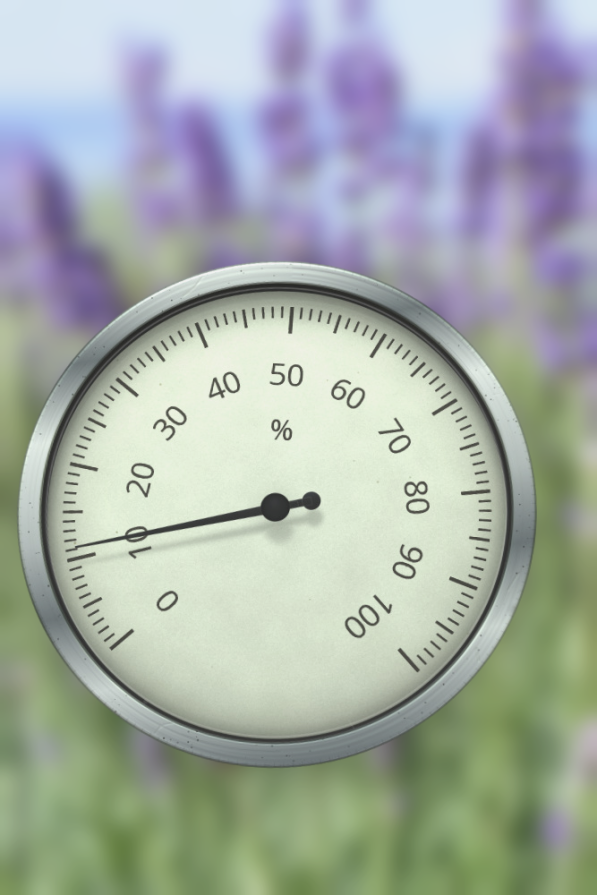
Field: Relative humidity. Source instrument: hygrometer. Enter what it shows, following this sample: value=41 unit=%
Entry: value=11 unit=%
